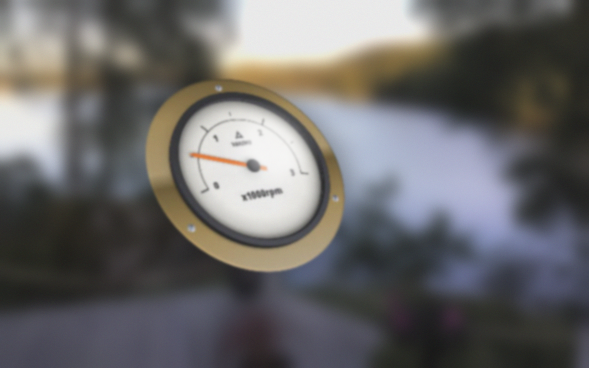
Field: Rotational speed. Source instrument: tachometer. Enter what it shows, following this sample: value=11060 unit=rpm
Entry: value=500 unit=rpm
